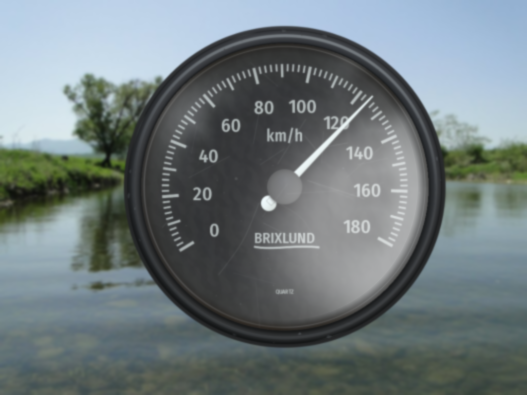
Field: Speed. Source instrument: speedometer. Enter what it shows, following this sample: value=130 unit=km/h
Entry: value=124 unit=km/h
